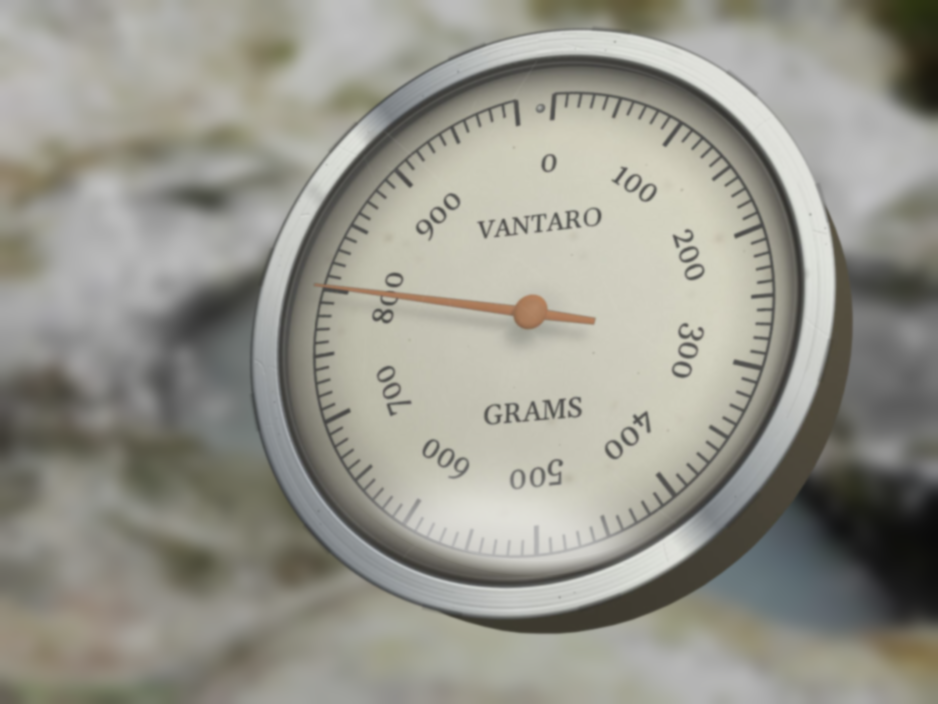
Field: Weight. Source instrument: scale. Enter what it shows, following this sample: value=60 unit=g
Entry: value=800 unit=g
